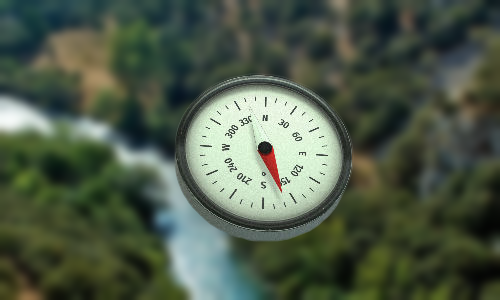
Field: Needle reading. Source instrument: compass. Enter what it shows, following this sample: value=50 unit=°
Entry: value=160 unit=°
